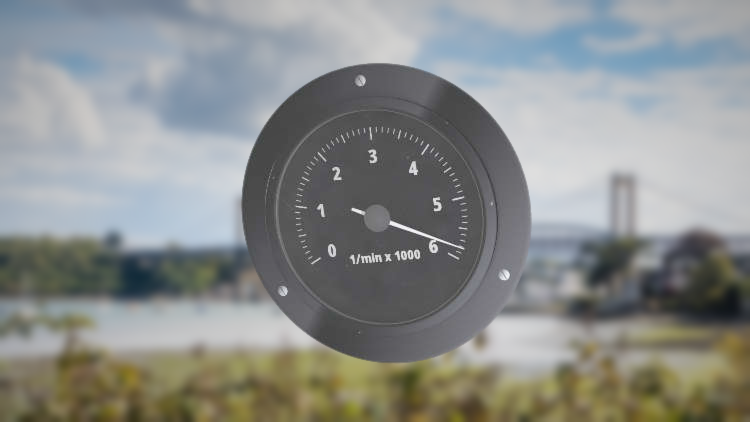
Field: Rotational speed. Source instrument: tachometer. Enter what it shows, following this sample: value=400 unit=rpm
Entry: value=5800 unit=rpm
